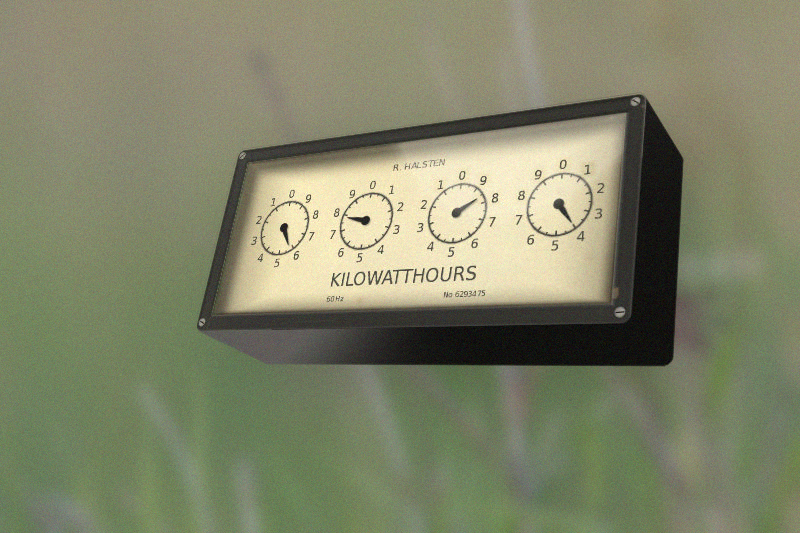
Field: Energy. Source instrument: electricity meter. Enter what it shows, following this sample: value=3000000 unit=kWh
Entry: value=5784 unit=kWh
